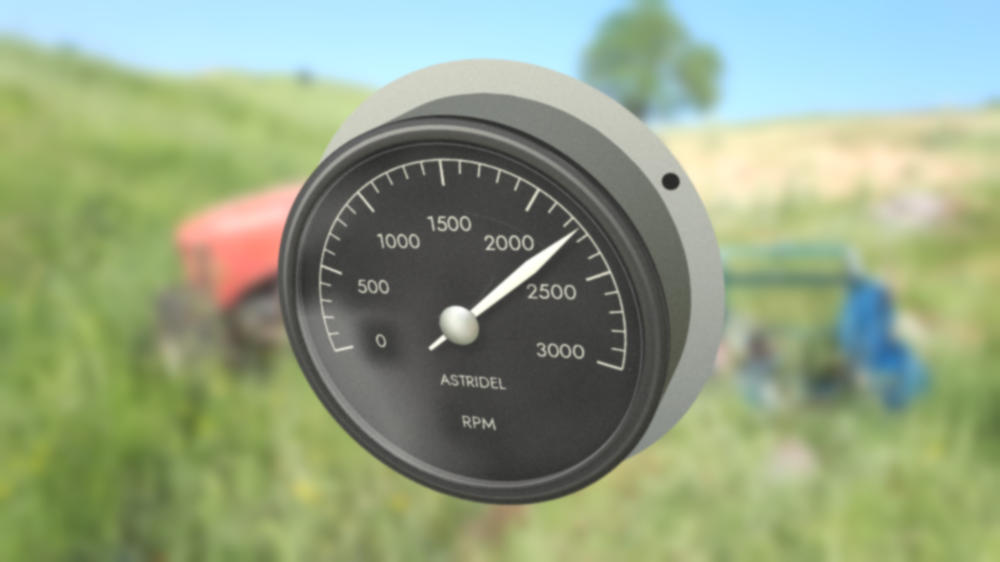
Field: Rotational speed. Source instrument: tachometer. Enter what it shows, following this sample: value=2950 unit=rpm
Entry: value=2250 unit=rpm
